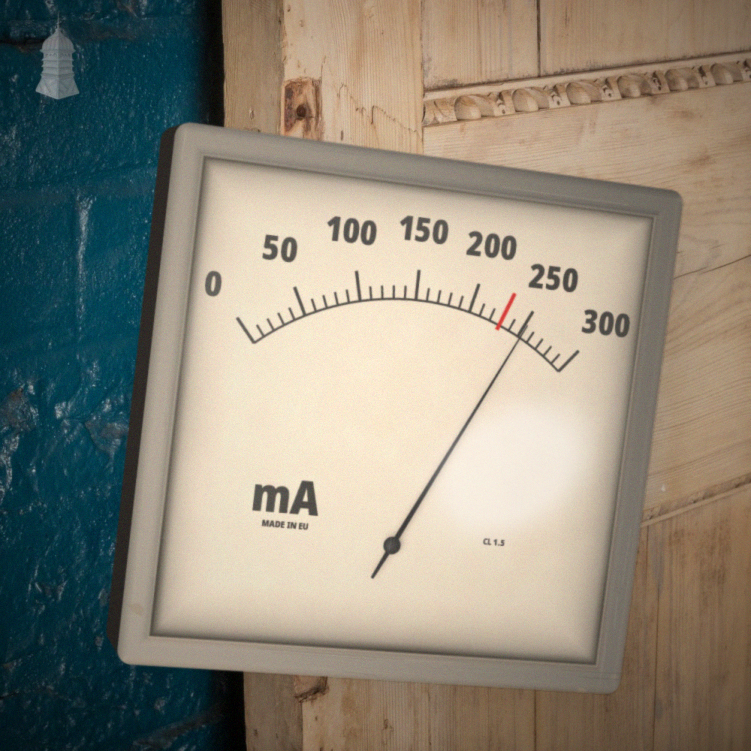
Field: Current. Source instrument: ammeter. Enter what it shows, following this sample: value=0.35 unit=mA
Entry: value=250 unit=mA
